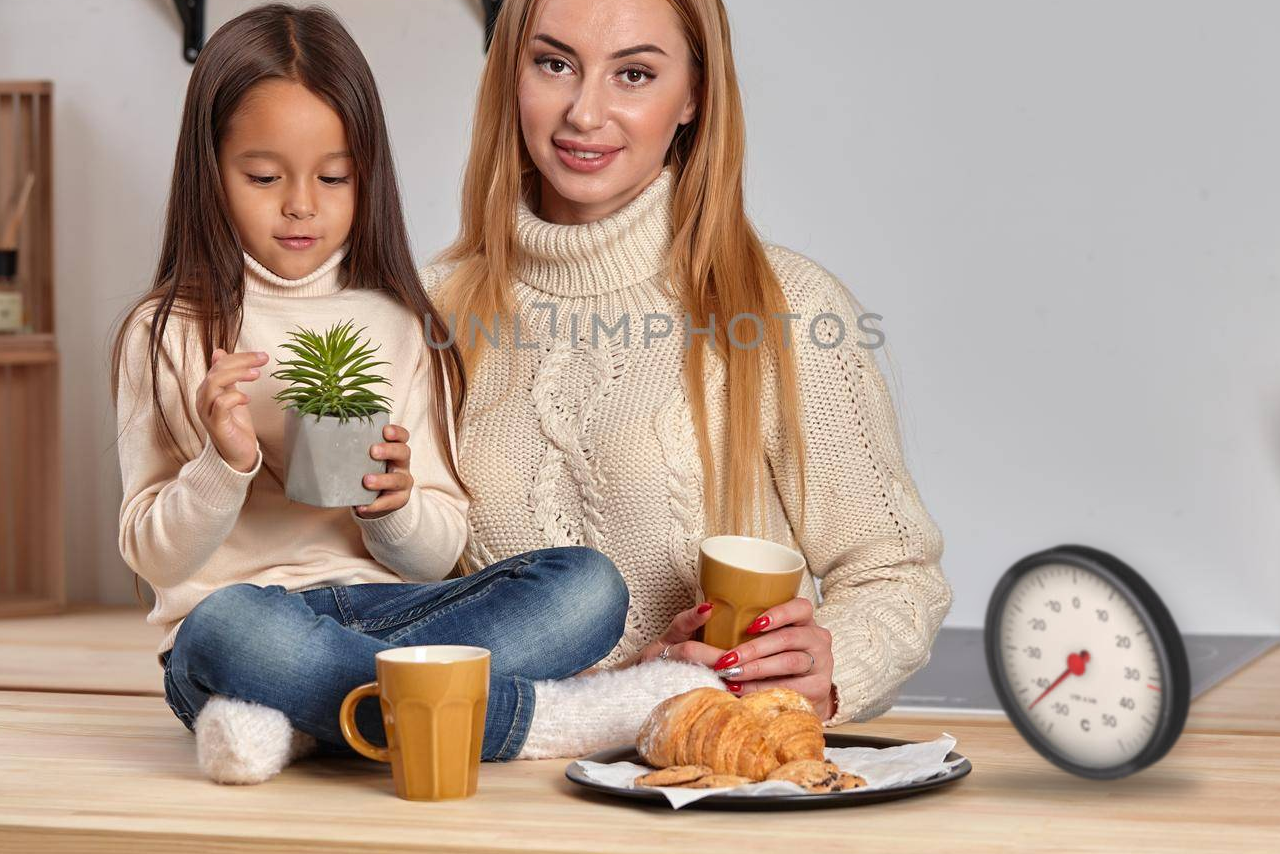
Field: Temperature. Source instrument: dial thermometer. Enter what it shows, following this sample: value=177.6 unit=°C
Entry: value=-44 unit=°C
